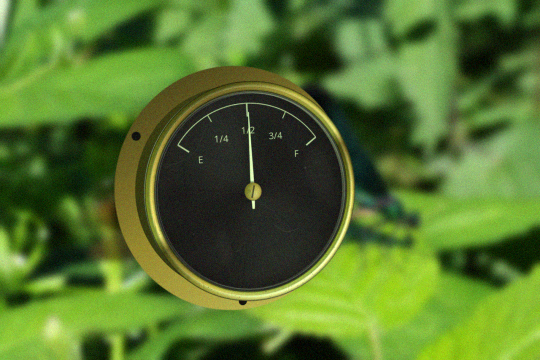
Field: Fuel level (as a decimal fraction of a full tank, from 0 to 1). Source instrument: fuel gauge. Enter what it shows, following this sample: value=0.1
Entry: value=0.5
